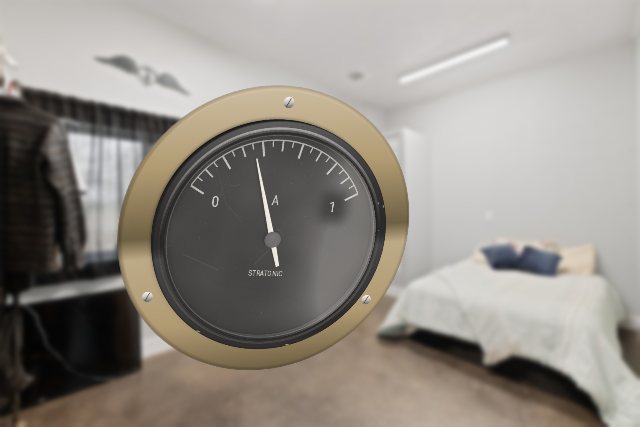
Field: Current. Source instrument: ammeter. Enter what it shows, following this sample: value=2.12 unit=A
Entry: value=0.35 unit=A
